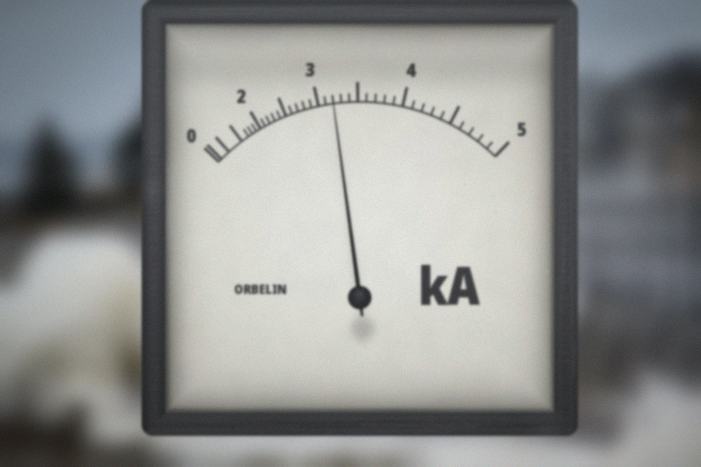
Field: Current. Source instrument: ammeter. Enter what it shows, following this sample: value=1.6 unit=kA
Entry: value=3.2 unit=kA
